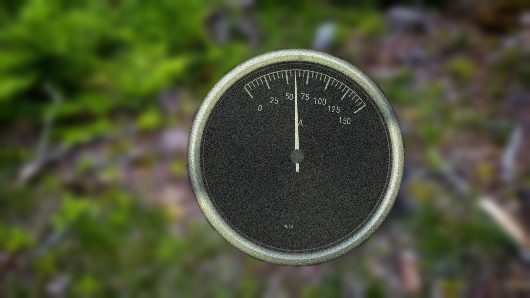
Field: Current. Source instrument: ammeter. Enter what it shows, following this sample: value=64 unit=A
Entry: value=60 unit=A
